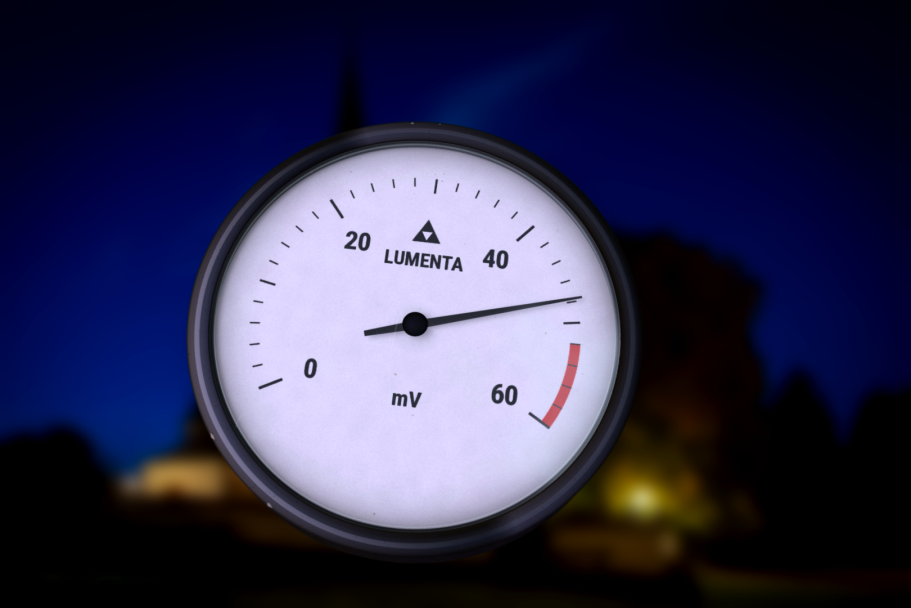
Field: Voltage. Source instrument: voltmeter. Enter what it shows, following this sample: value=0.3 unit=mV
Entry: value=48 unit=mV
